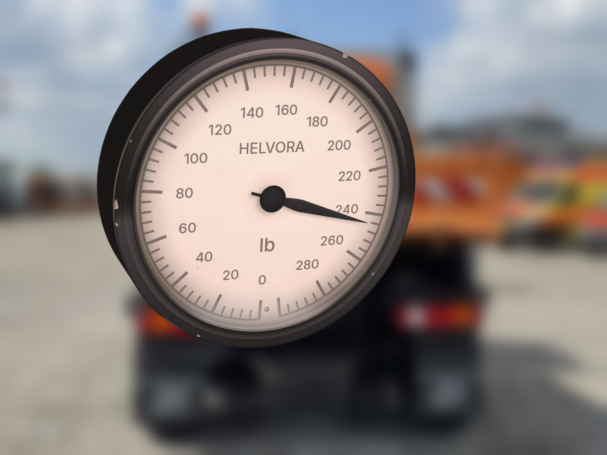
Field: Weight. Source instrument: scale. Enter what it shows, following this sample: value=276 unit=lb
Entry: value=244 unit=lb
